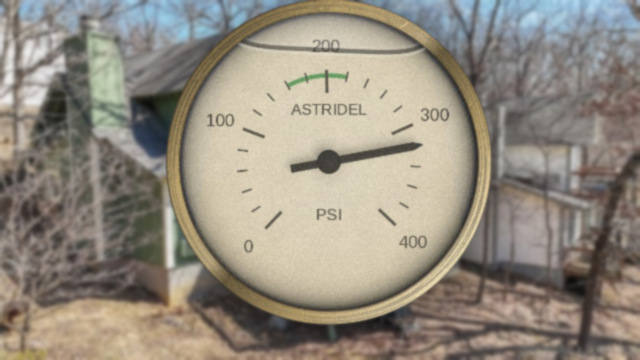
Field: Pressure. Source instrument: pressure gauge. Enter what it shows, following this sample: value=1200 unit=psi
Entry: value=320 unit=psi
